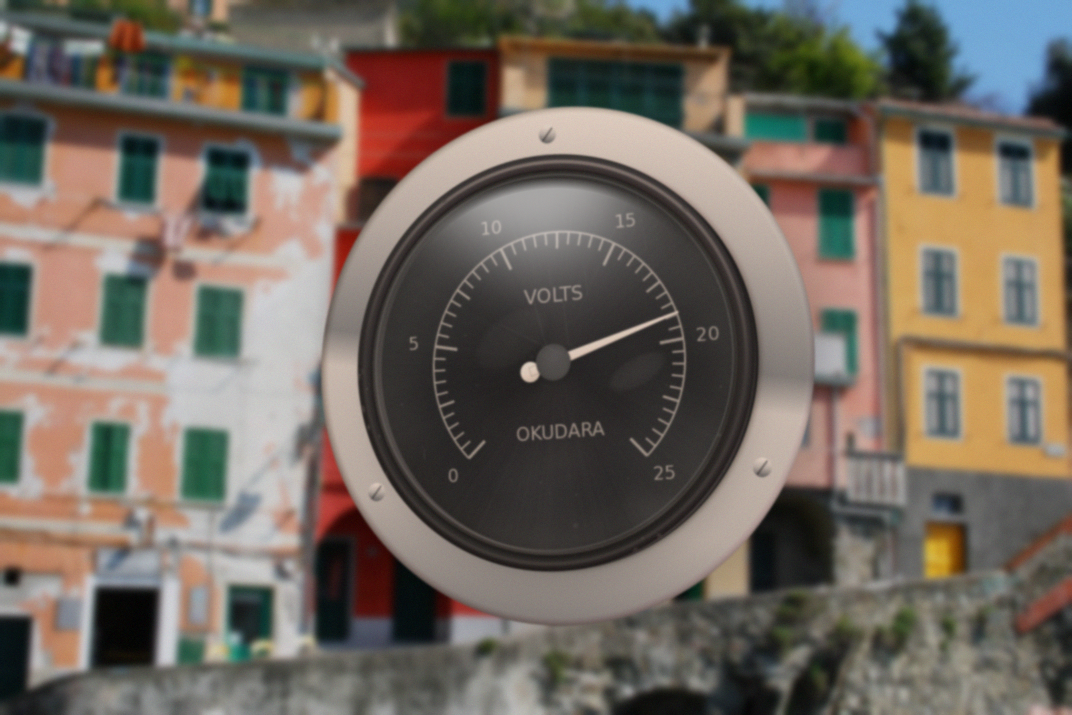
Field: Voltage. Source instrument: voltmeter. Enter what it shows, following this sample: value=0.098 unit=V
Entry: value=19 unit=V
